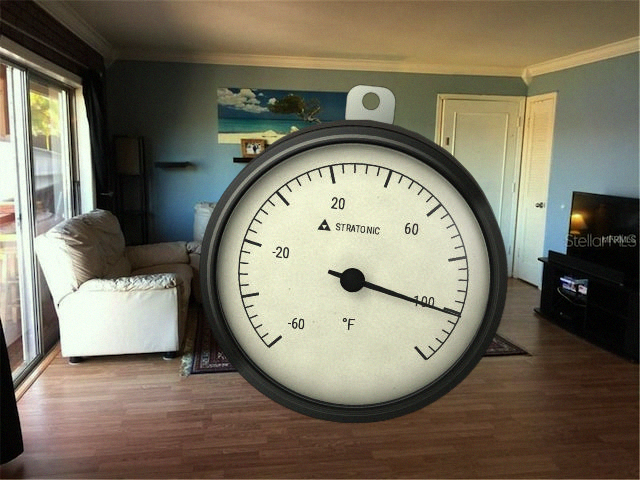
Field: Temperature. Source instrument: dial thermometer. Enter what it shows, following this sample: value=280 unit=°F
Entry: value=100 unit=°F
